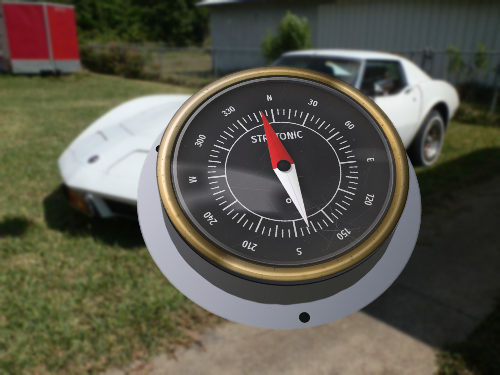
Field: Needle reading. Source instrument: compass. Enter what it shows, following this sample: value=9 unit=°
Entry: value=350 unit=°
